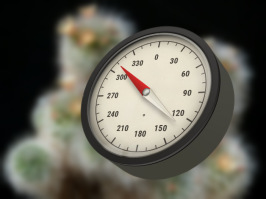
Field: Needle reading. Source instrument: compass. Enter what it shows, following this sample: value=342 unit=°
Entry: value=310 unit=°
